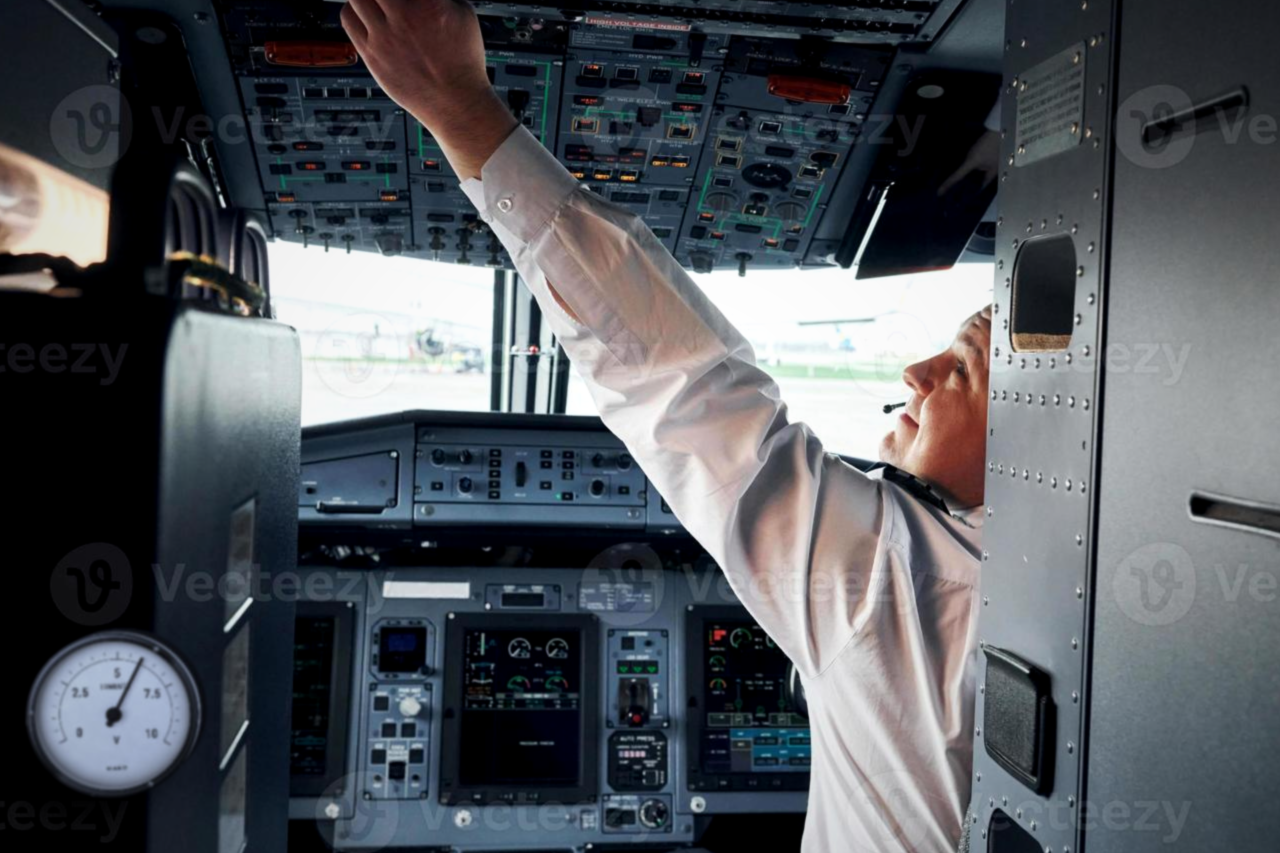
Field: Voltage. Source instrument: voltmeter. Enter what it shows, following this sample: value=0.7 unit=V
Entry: value=6 unit=V
